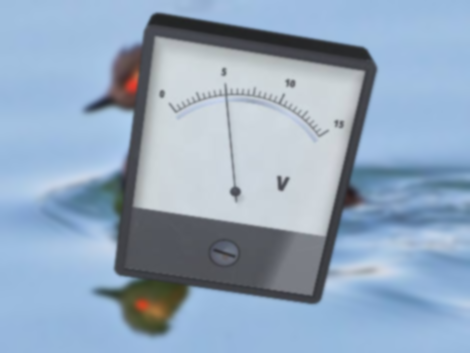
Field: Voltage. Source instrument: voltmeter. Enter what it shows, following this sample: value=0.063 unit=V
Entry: value=5 unit=V
